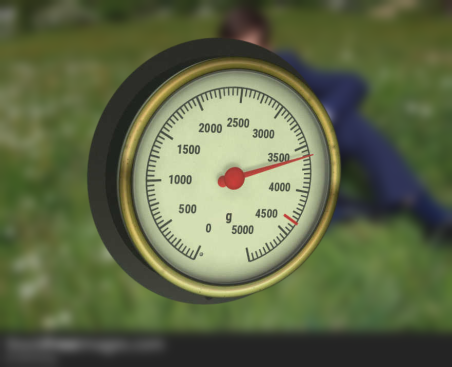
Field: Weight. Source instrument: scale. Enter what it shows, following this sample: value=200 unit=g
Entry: value=3600 unit=g
